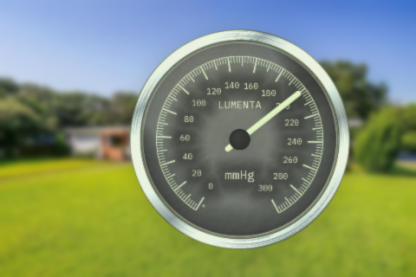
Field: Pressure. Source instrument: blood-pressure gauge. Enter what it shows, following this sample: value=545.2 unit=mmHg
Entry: value=200 unit=mmHg
